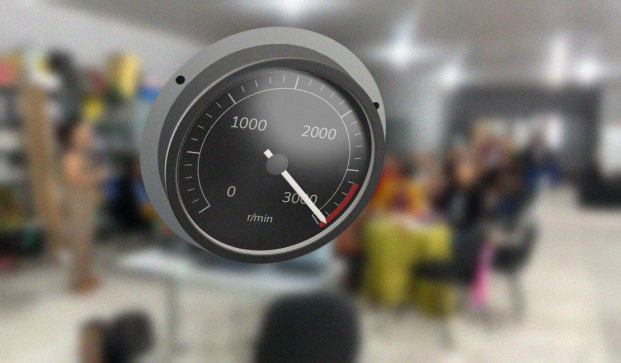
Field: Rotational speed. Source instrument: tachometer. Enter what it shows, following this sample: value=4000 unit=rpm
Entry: value=2950 unit=rpm
